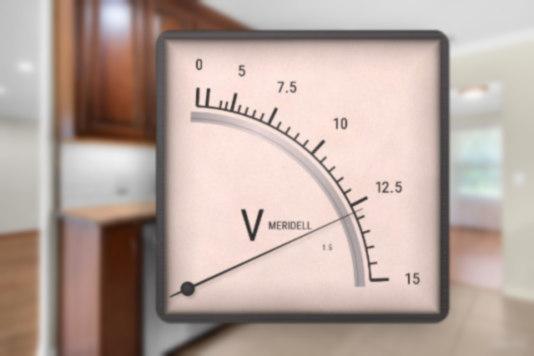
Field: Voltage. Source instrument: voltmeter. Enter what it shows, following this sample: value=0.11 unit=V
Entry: value=12.75 unit=V
